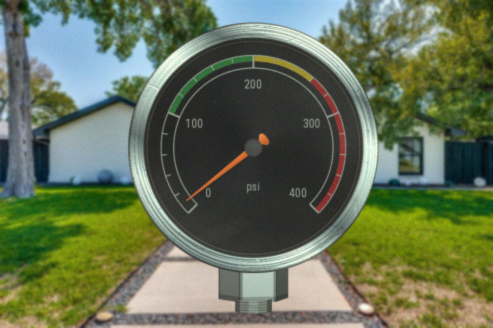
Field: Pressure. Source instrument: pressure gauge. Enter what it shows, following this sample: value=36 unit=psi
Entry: value=10 unit=psi
